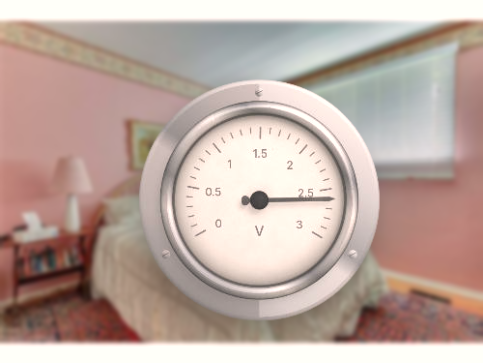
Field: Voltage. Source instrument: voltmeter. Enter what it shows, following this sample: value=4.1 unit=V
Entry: value=2.6 unit=V
